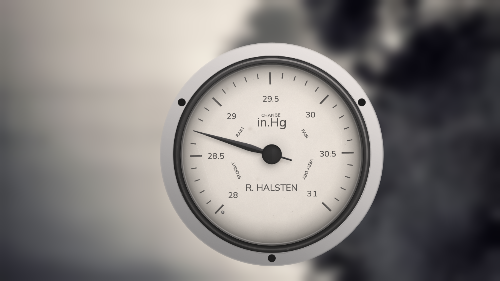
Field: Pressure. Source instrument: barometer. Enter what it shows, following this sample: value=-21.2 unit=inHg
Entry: value=28.7 unit=inHg
